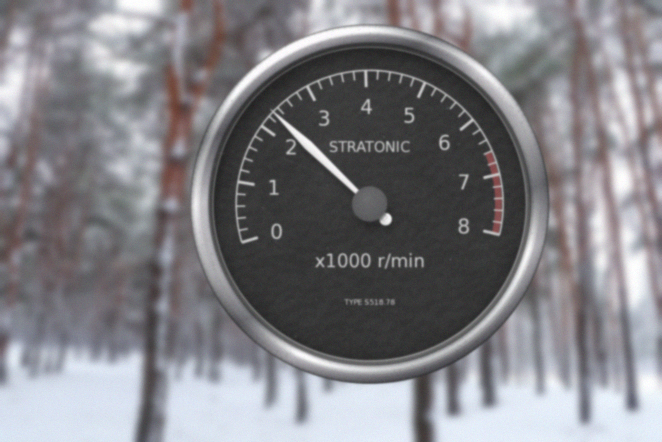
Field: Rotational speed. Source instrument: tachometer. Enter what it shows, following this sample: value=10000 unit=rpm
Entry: value=2300 unit=rpm
